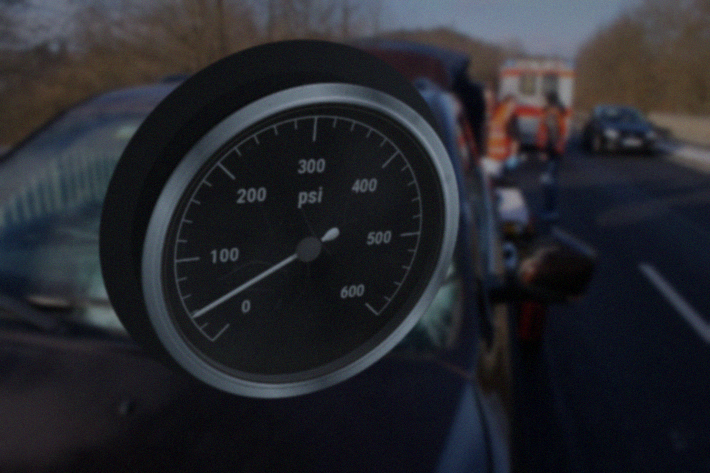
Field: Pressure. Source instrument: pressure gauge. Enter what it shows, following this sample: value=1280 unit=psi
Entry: value=40 unit=psi
